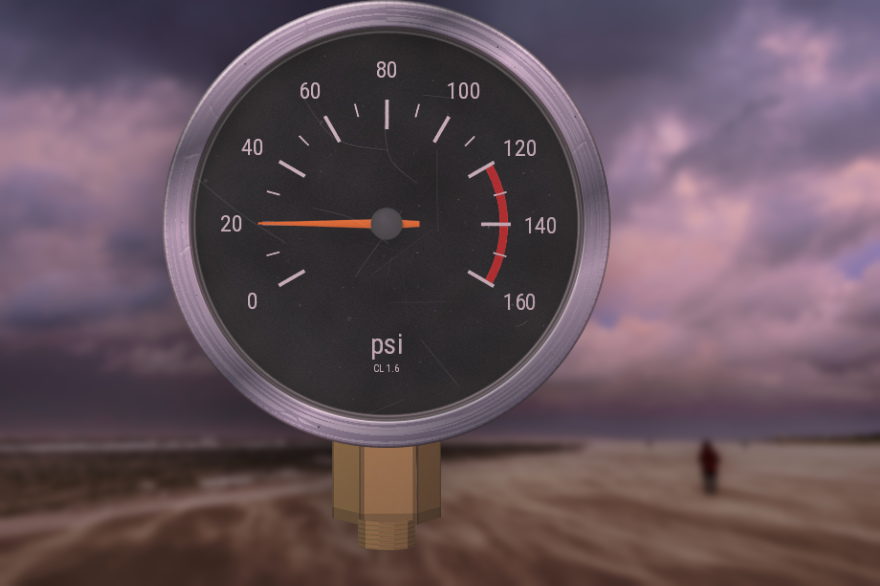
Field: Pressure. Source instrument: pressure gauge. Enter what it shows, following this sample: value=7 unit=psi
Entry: value=20 unit=psi
